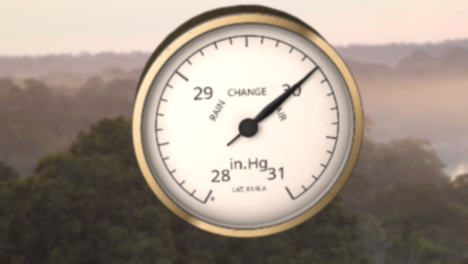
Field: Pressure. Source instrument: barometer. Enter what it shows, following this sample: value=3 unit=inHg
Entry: value=30 unit=inHg
